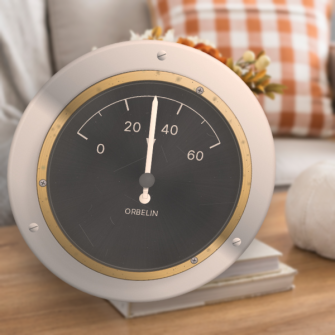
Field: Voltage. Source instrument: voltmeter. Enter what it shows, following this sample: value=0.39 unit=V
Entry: value=30 unit=V
